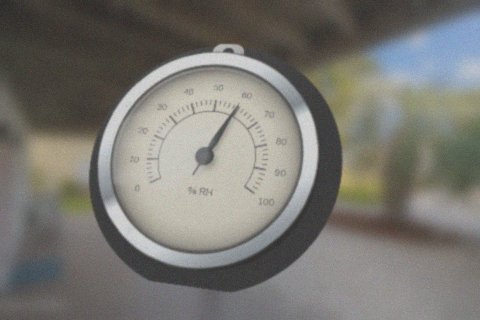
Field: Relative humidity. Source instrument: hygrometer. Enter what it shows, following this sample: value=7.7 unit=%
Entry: value=60 unit=%
